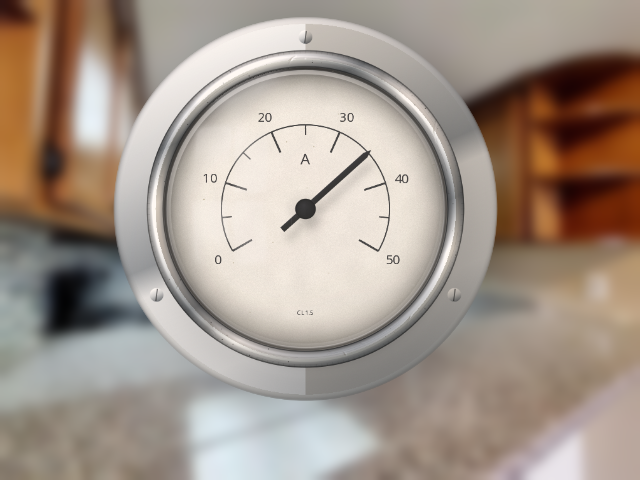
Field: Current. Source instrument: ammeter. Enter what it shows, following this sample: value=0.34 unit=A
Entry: value=35 unit=A
